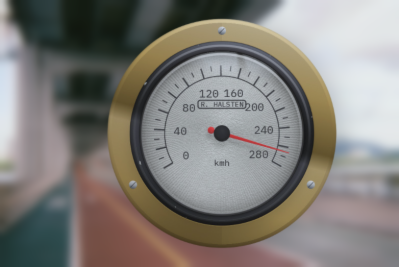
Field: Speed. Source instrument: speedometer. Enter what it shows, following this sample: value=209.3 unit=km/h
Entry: value=265 unit=km/h
